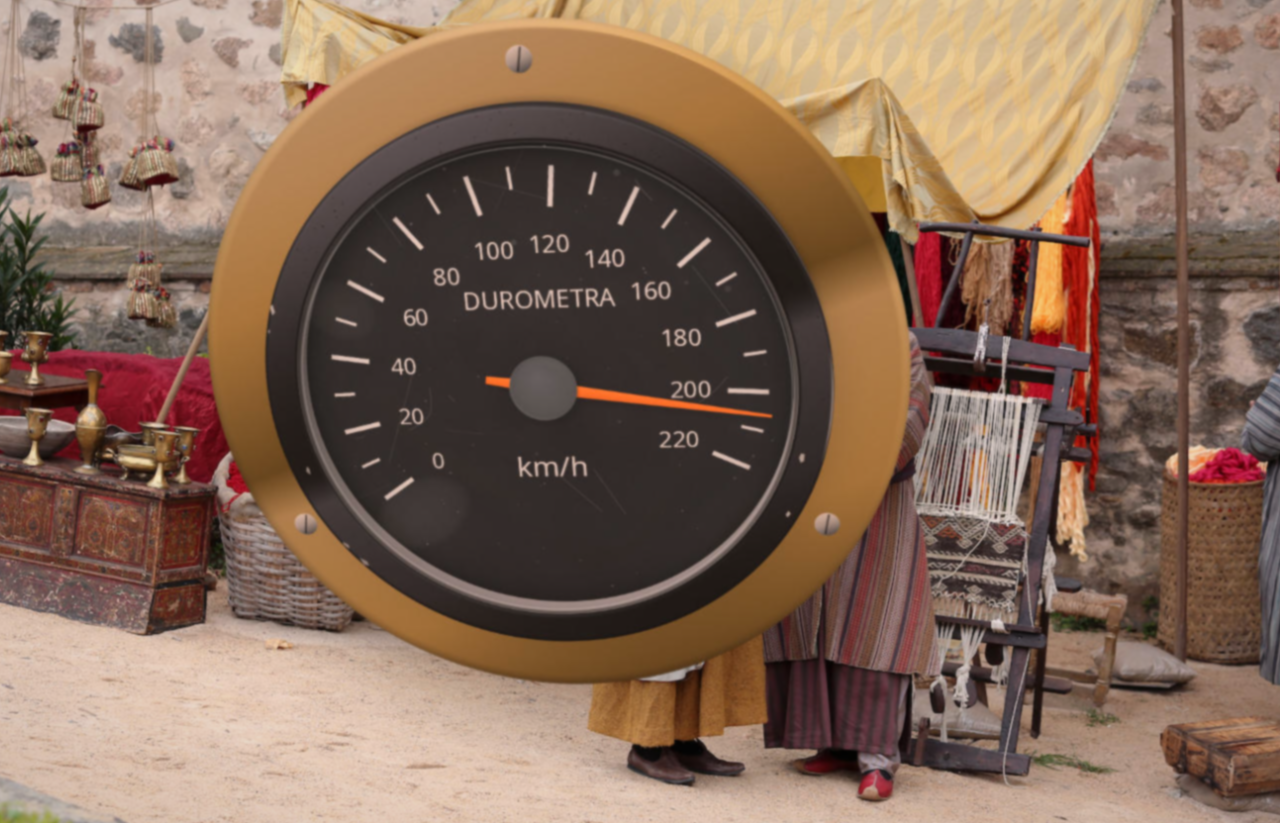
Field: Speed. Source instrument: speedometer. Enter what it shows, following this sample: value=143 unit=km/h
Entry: value=205 unit=km/h
